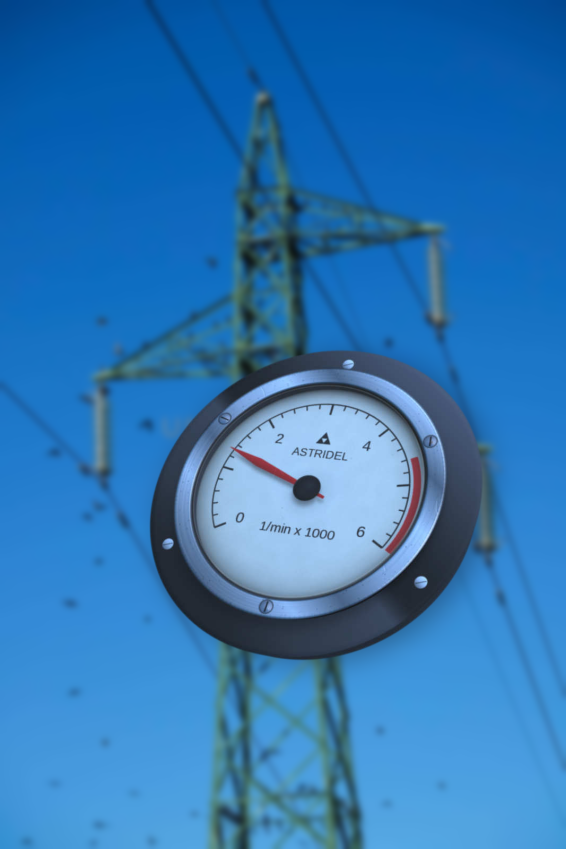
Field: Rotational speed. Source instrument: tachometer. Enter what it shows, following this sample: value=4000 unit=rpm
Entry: value=1300 unit=rpm
